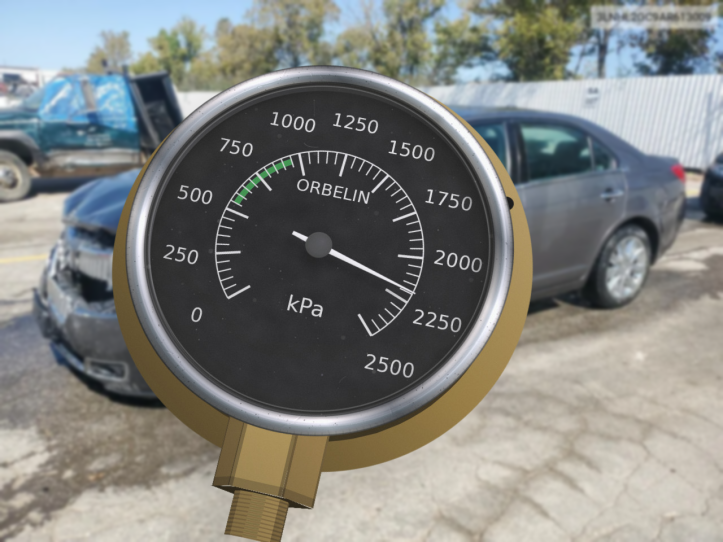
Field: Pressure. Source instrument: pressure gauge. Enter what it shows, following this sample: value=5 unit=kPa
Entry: value=2200 unit=kPa
